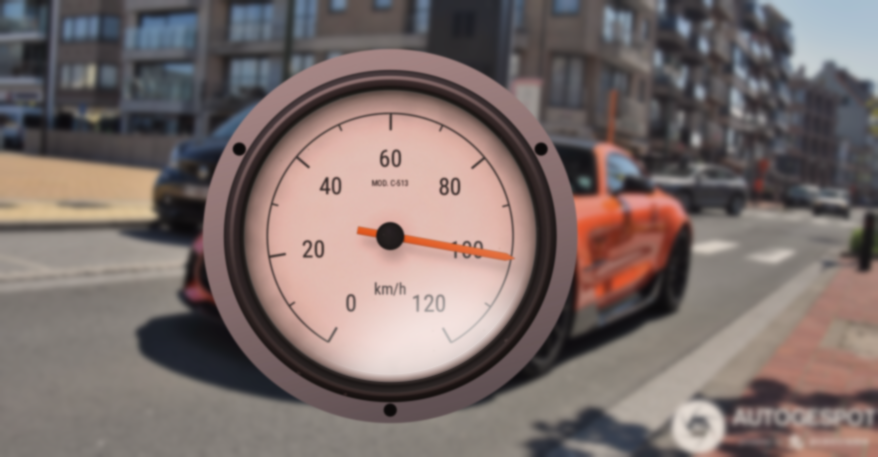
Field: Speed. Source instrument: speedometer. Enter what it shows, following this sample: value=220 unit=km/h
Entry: value=100 unit=km/h
